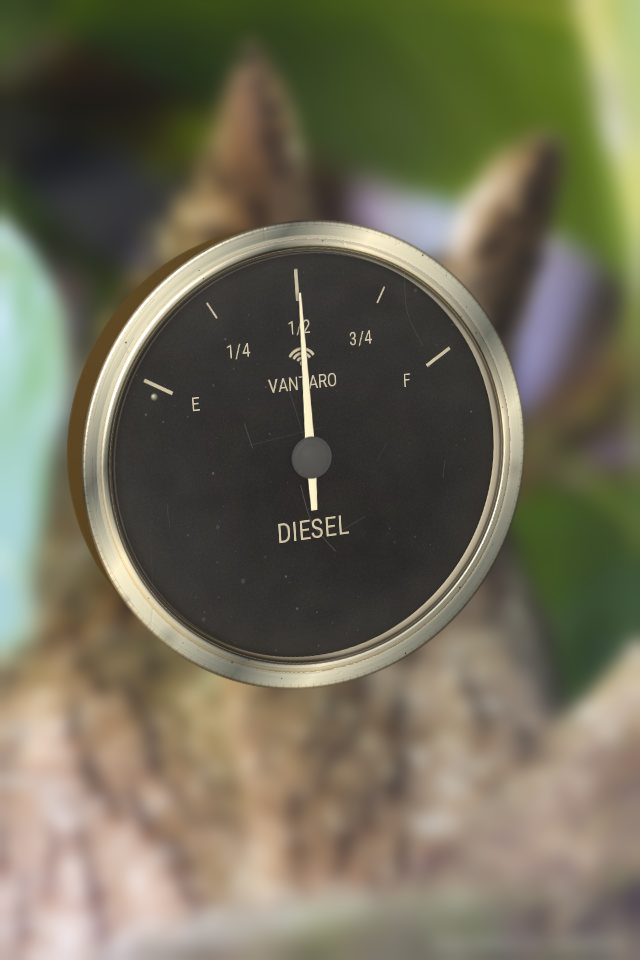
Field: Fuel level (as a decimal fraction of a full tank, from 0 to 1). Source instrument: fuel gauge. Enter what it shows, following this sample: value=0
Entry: value=0.5
